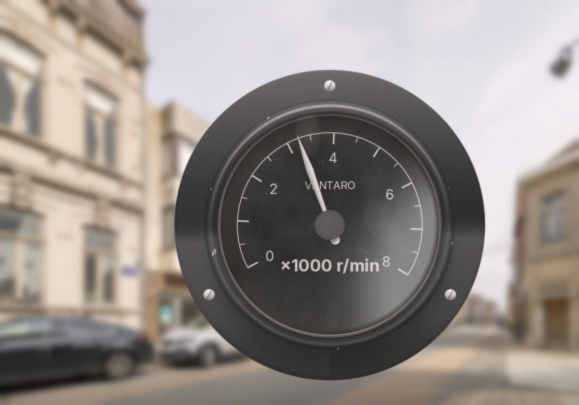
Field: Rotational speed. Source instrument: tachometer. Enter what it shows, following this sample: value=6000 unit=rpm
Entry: value=3250 unit=rpm
